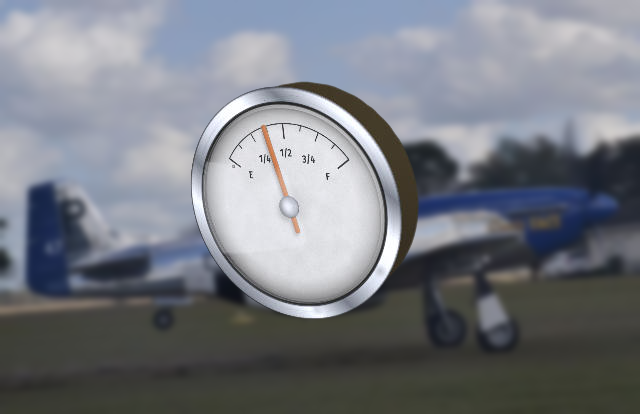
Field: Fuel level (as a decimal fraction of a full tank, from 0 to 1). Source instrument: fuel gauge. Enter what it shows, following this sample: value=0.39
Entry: value=0.375
